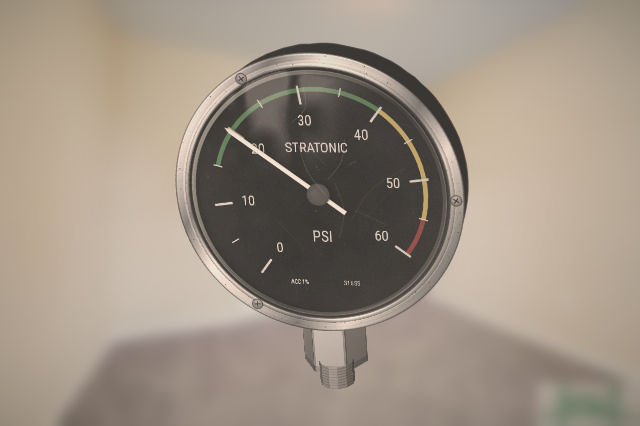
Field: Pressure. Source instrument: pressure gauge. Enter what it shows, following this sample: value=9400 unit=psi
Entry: value=20 unit=psi
